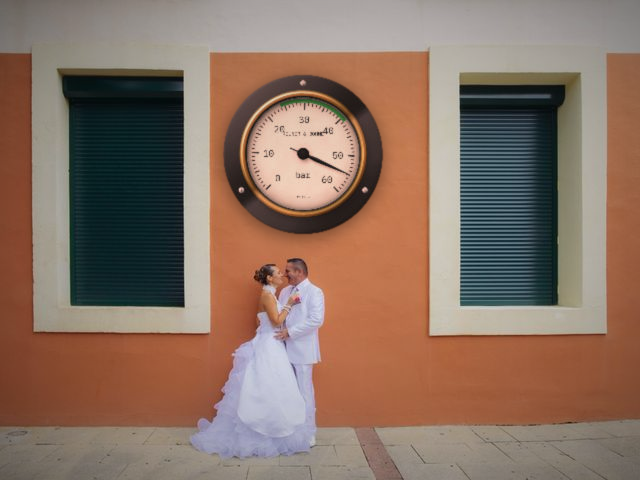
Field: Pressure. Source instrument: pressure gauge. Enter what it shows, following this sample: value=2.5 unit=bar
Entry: value=55 unit=bar
